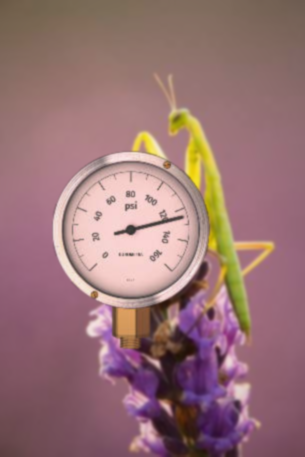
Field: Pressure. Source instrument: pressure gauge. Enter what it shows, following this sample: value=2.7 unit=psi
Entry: value=125 unit=psi
